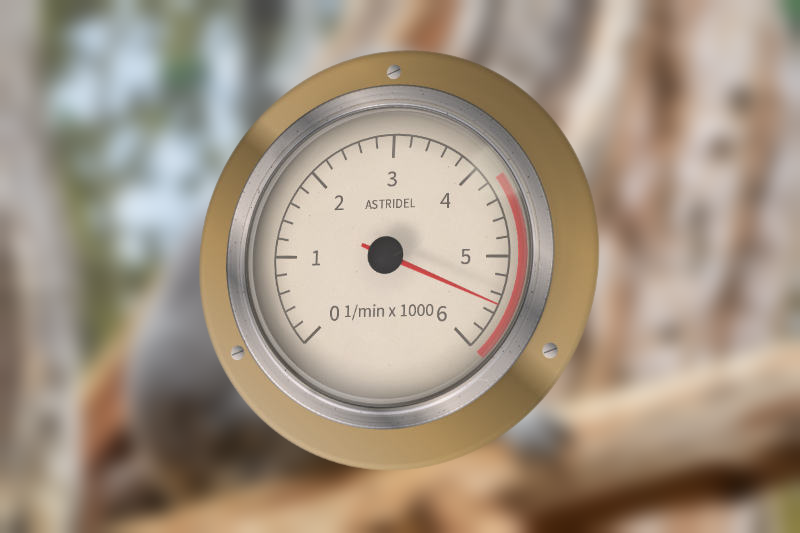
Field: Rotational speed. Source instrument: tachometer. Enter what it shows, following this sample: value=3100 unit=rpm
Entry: value=5500 unit=rpm
